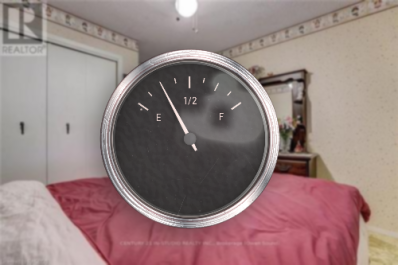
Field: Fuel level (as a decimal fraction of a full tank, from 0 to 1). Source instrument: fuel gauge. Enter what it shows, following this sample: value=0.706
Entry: value=0.25
